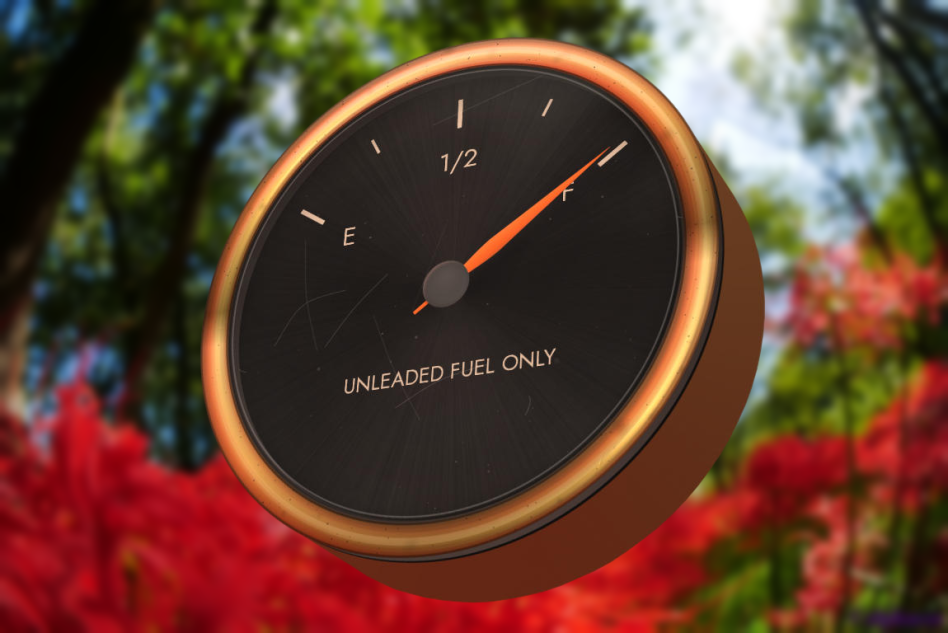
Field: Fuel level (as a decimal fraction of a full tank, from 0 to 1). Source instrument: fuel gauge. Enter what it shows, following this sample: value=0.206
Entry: value=1
